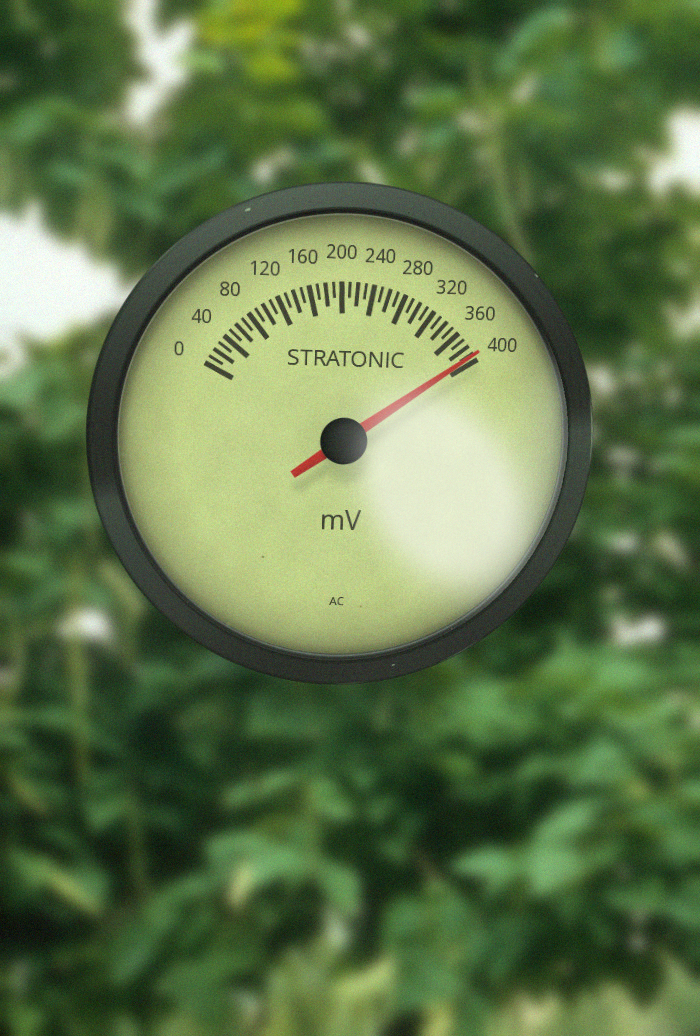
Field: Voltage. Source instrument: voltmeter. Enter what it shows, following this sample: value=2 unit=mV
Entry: value=390 unit=mV
